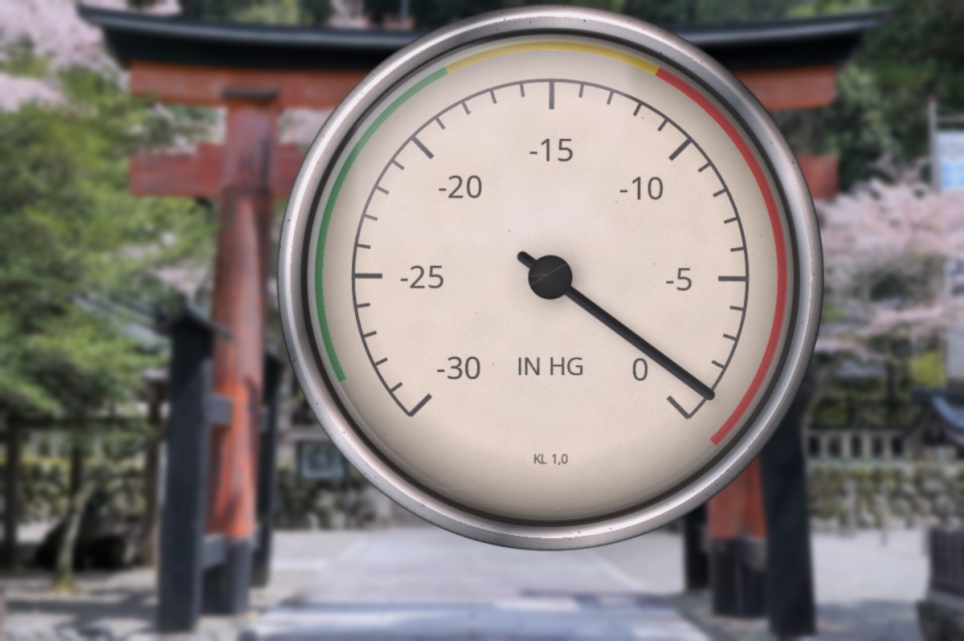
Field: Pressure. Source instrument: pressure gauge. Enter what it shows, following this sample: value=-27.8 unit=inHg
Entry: value=-1 unit=inHg
